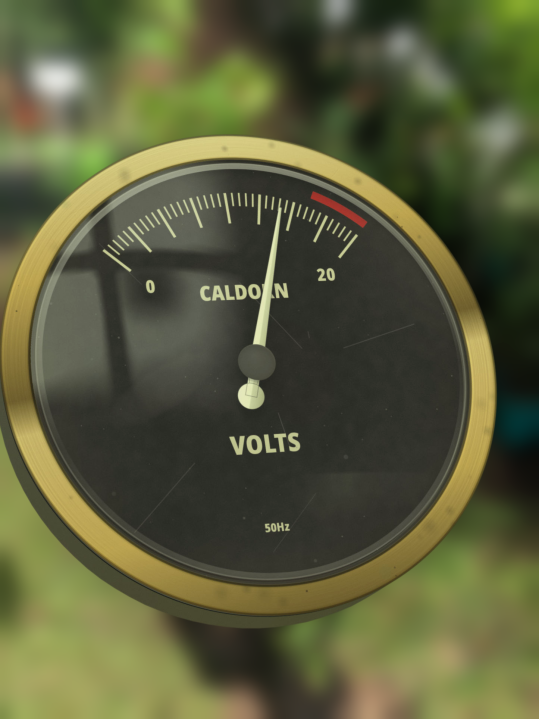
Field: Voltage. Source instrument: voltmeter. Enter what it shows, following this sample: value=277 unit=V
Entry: value=14 unit=V
